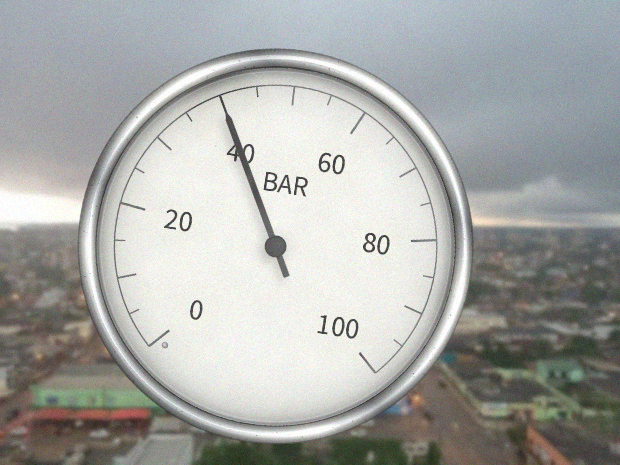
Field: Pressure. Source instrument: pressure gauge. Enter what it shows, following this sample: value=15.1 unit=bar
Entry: value=40 unit=bar
